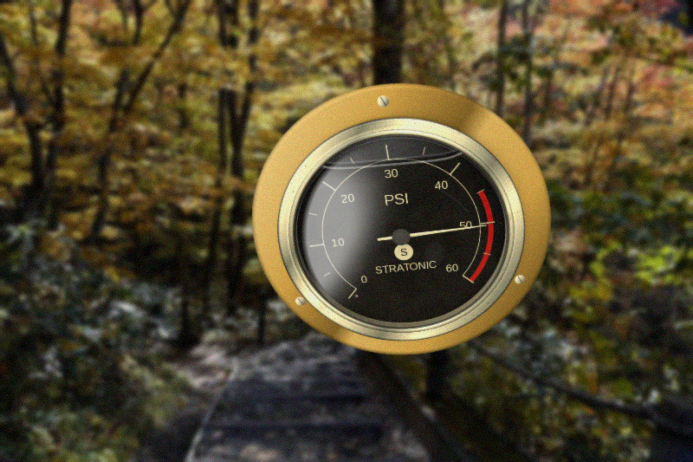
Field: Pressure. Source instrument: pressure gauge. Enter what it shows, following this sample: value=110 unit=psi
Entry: value=50 unit=psi
